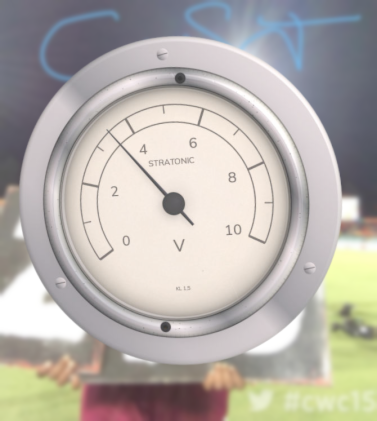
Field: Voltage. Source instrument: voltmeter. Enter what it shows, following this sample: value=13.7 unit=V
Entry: value=3.5 unit=V
